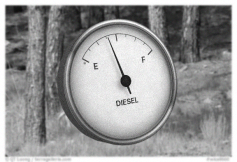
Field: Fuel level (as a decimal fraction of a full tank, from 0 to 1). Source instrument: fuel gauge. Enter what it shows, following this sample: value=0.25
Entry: value=0.375
